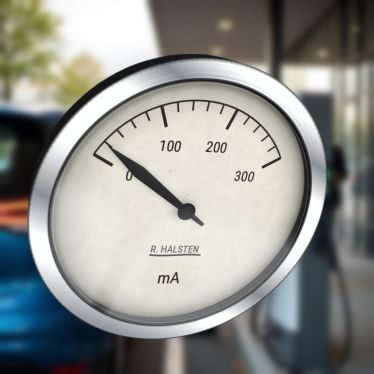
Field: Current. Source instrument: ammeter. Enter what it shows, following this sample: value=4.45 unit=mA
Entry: value=20 unit=mA
